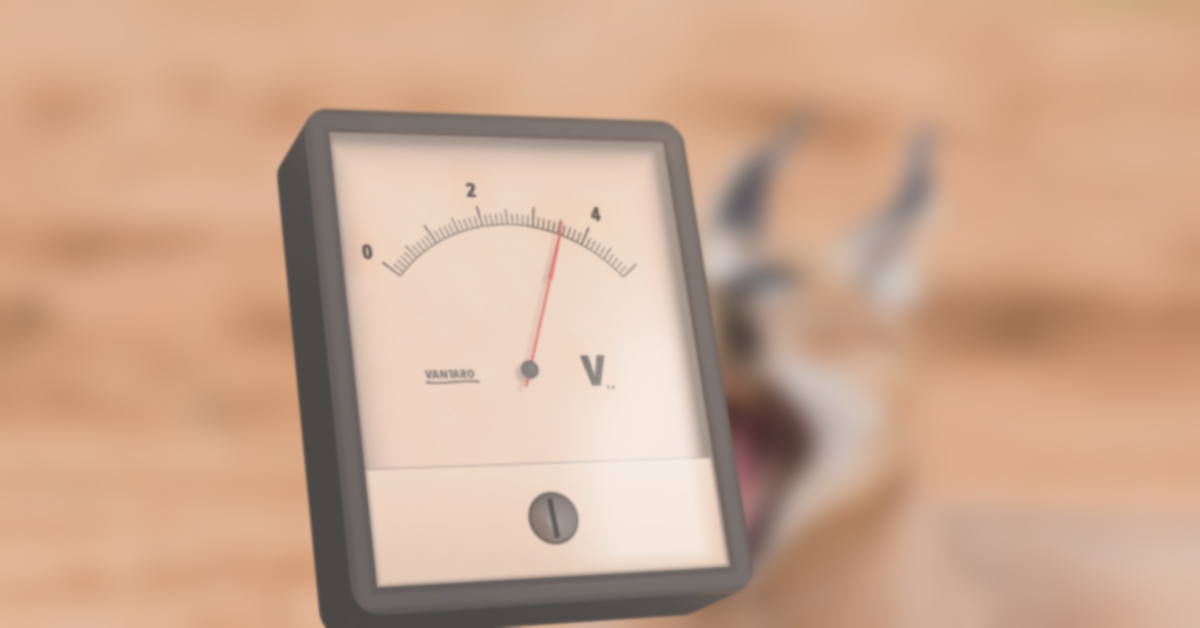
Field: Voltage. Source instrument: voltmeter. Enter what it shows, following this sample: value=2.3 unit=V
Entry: value=3.5 unit=V
